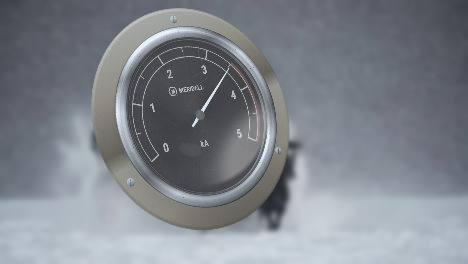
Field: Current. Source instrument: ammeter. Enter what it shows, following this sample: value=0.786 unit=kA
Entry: value=3.5 unit=kA
